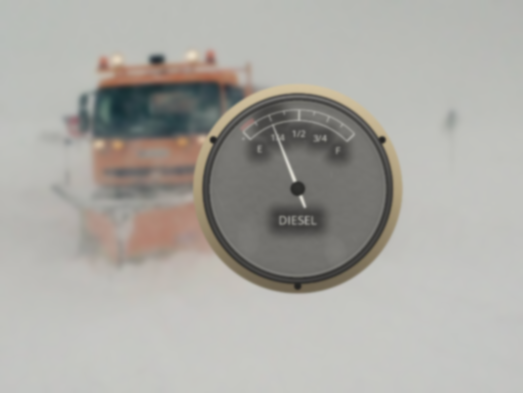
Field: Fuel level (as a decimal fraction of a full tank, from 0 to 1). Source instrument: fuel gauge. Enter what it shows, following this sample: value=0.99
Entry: value=0.25
